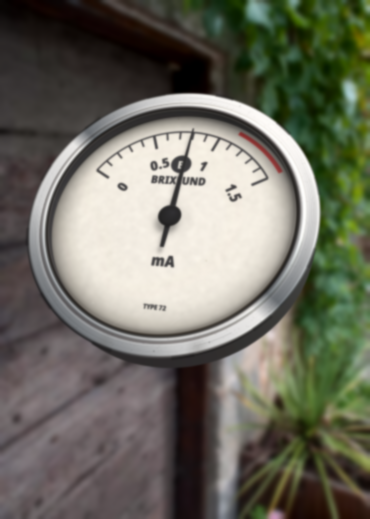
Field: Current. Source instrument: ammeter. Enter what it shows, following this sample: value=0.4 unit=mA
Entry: value=0.8 unit=mA
